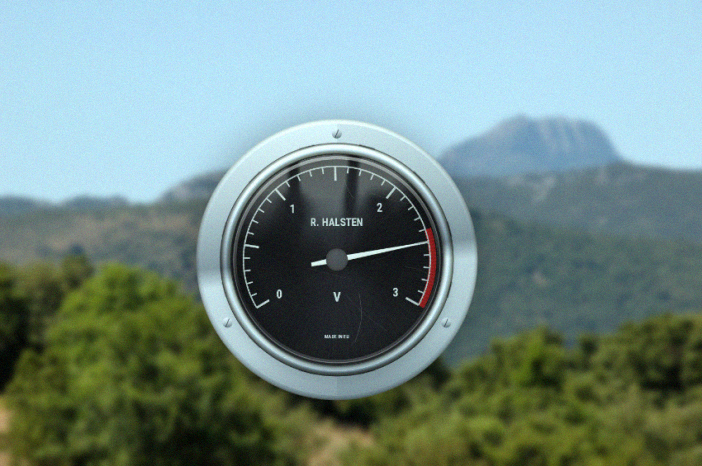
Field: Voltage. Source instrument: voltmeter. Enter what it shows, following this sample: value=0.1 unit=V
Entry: value=2.5 unit=V
